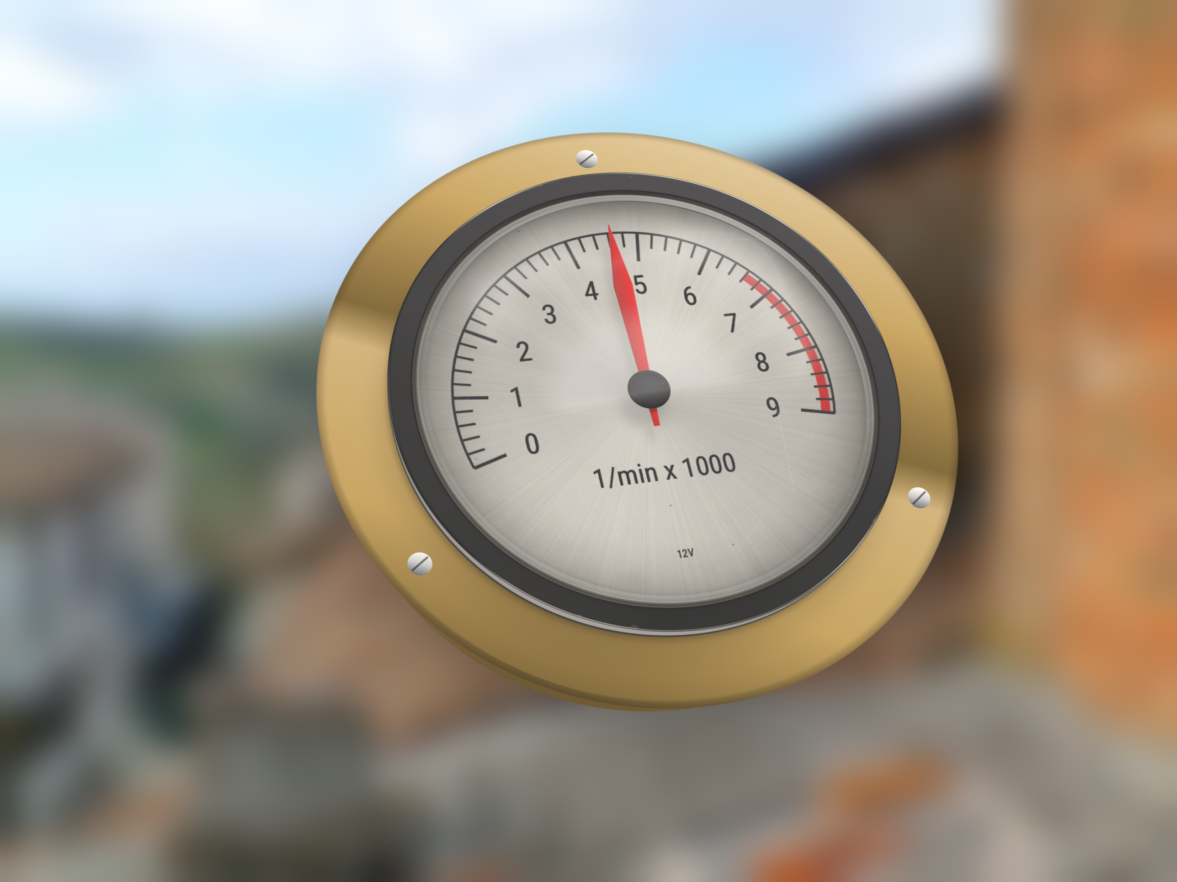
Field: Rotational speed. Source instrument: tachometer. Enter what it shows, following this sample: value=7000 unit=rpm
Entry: value=4600 unit=rpm
